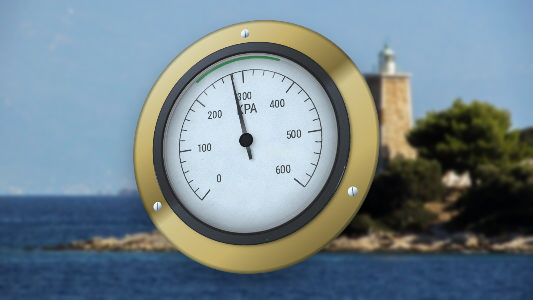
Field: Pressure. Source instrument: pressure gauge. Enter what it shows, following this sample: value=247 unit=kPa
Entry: value=280 unit=kPa
